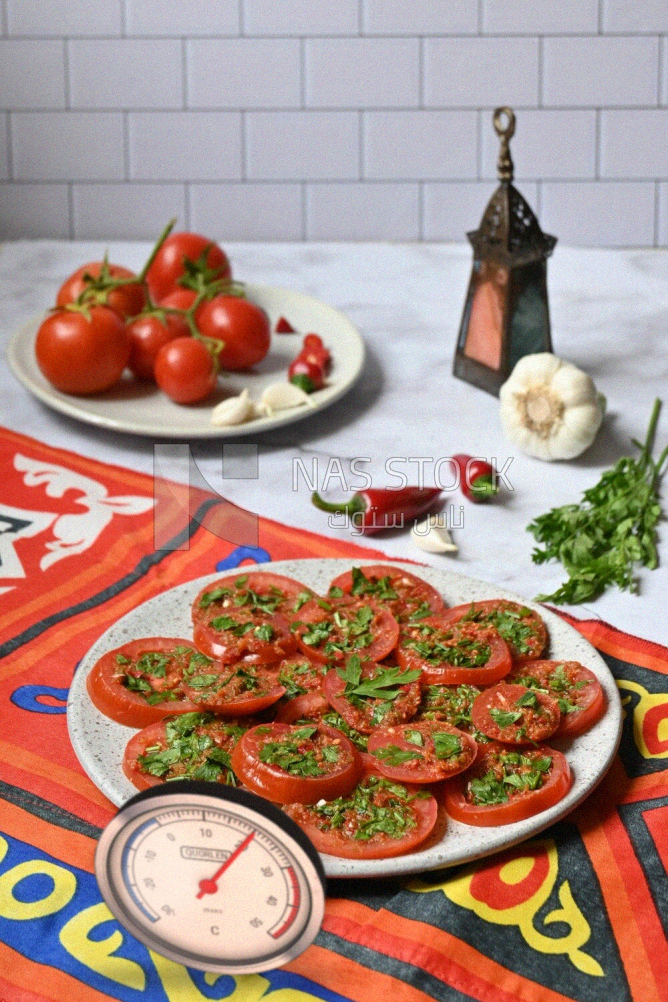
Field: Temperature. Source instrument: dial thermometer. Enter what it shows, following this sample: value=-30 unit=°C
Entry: value=20 unit=°C
